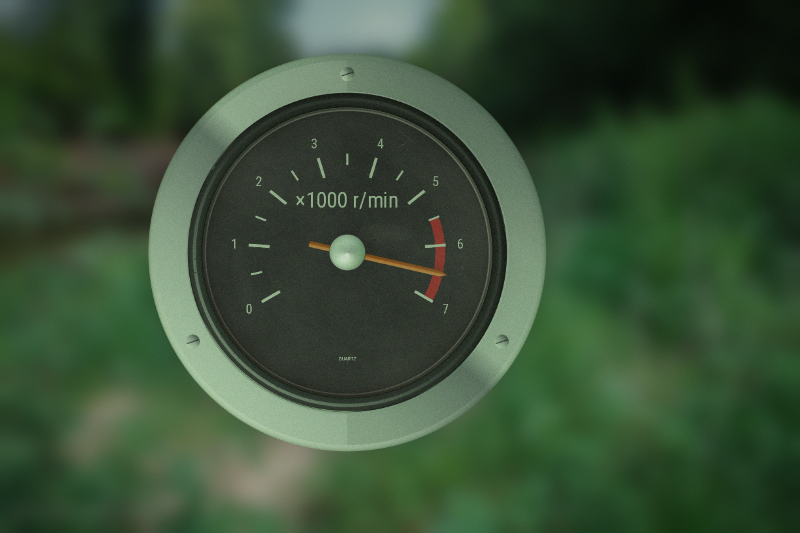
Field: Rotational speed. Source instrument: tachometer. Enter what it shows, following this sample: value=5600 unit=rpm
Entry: value=6500 unit=rpm
